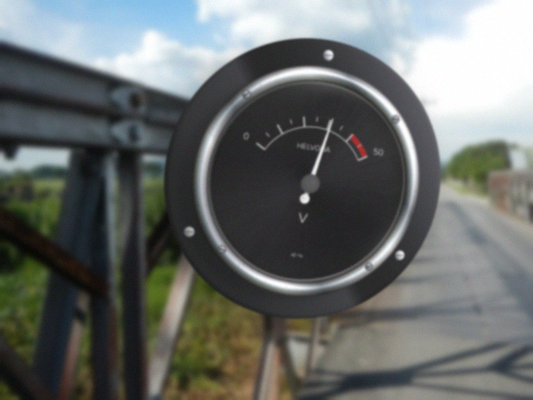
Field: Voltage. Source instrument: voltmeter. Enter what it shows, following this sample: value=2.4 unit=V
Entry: value=30 unit=V
